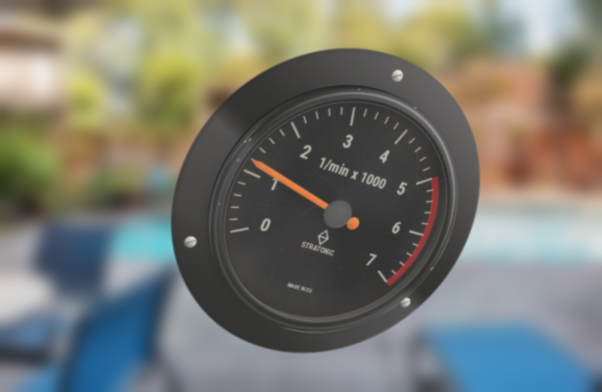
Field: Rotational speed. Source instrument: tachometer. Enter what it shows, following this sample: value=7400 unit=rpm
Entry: value=1200 unit=rpm
